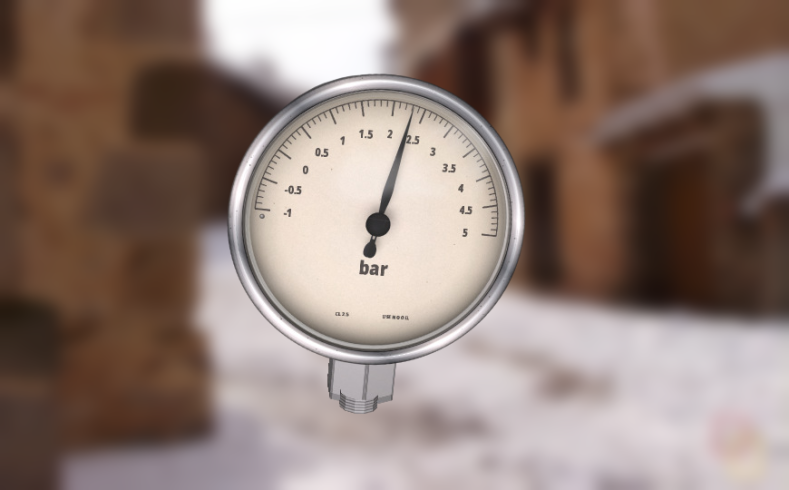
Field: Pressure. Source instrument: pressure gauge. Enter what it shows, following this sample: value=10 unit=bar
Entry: value=2.3 unit=bar
